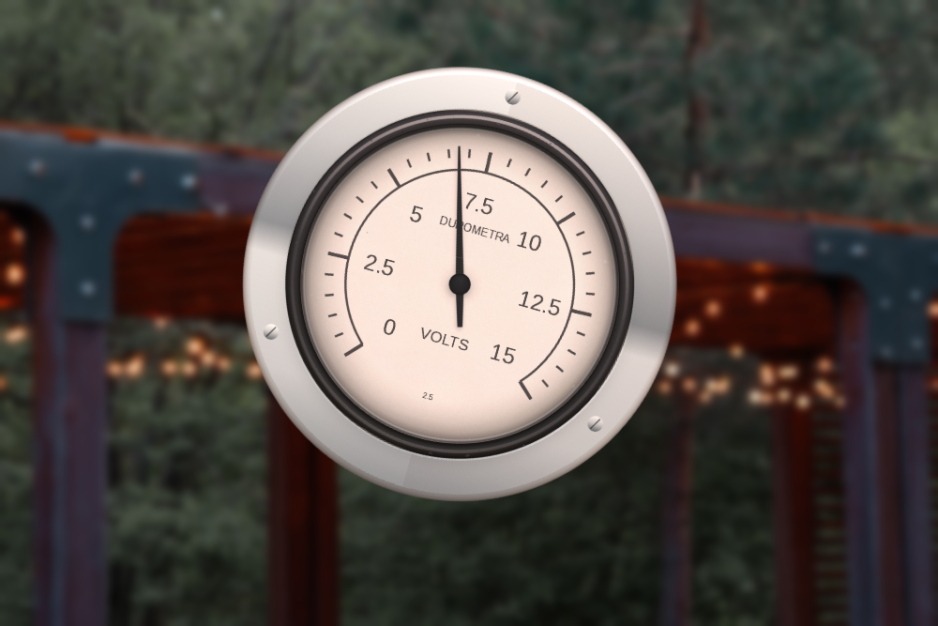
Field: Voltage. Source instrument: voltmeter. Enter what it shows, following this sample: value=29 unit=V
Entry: value=6.75 unit=V
